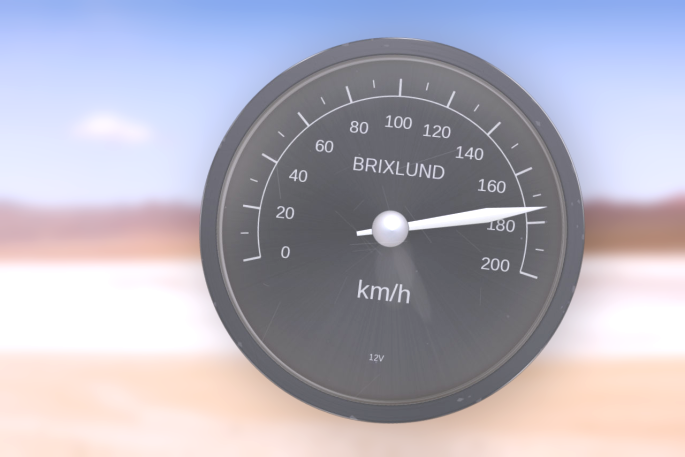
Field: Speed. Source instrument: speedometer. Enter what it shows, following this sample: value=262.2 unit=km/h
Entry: value=175 unit=km/h
